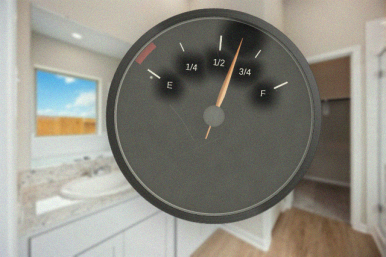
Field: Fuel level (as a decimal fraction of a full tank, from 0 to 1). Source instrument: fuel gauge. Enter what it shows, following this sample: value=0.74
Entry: value=0.625
